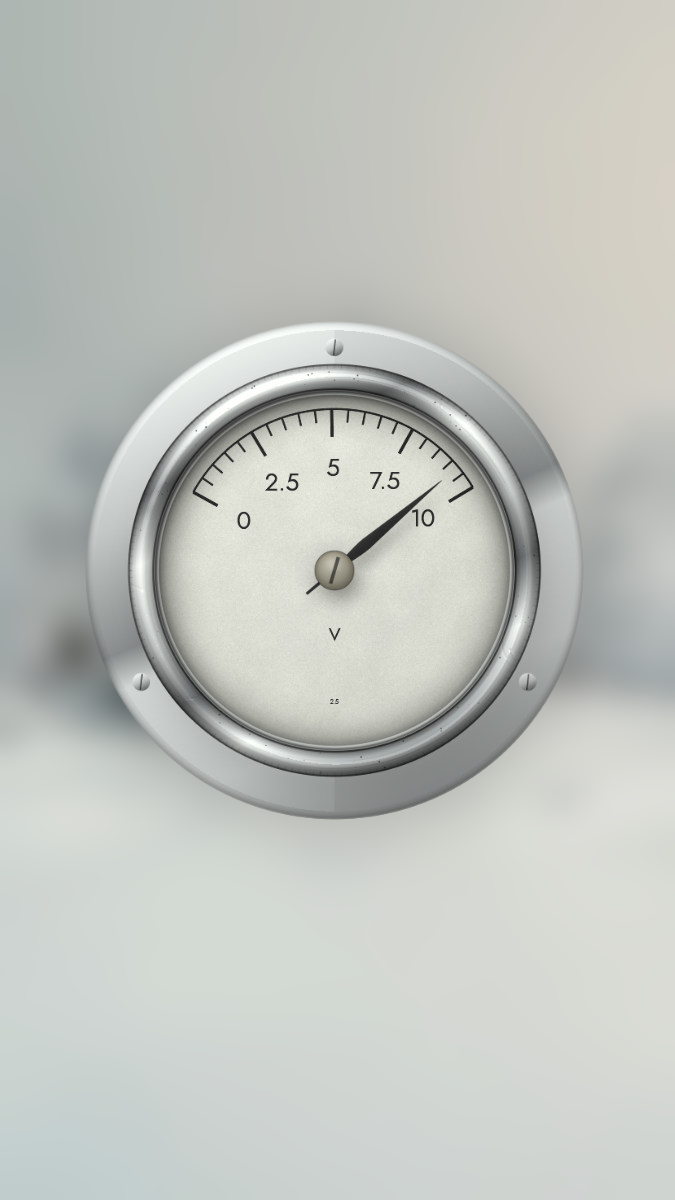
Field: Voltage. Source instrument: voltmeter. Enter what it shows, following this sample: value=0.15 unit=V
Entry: value=9.25 unit=V
